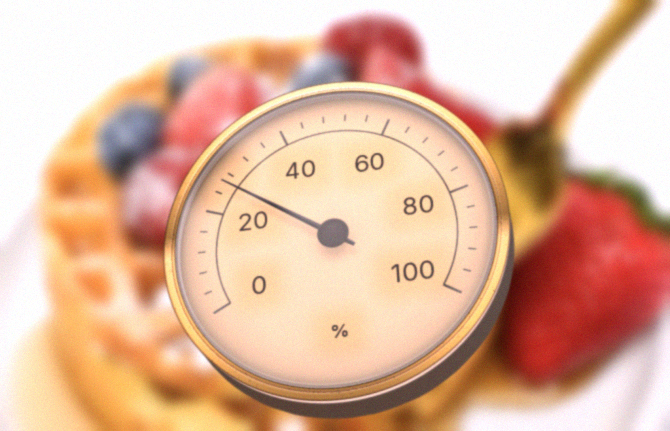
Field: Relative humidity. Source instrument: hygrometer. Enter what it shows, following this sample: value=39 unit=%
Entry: value=26 unit=%
